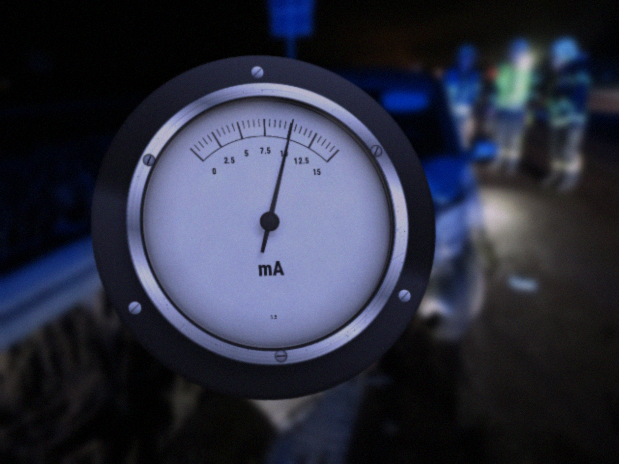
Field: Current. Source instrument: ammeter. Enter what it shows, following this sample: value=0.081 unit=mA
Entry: value=10 unit=mA
